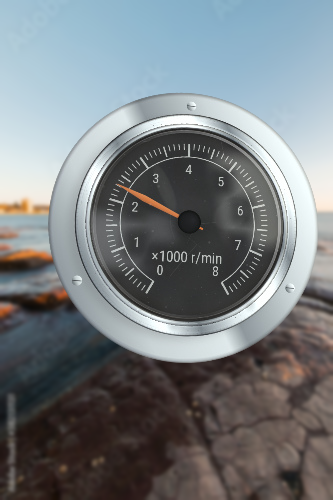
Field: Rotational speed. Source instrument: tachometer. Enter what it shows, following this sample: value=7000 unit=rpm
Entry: value=2300 unit=rpm
